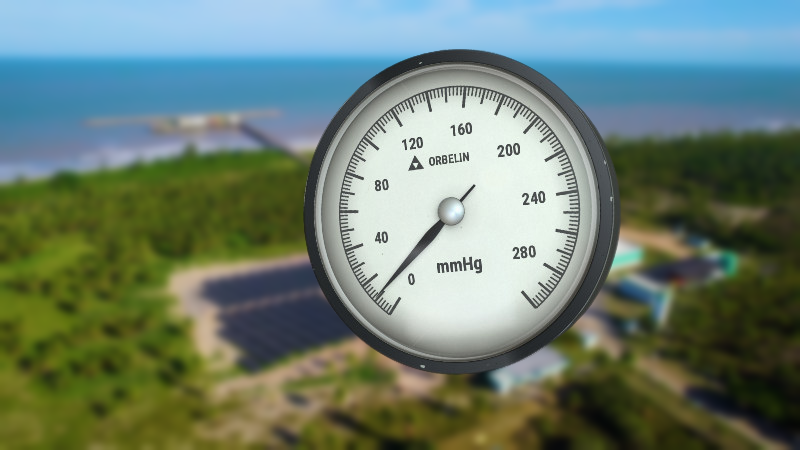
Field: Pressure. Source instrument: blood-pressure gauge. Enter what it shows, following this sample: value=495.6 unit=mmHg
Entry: value=10 unit=mmHg
